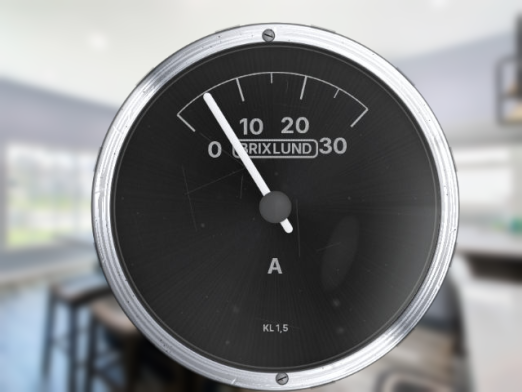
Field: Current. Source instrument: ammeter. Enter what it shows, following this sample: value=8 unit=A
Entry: value=5 unit=A
